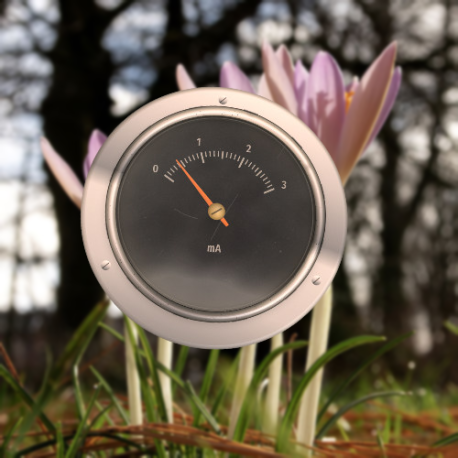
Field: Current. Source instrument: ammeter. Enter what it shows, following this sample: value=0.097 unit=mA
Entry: value=0.4 unit=mA
